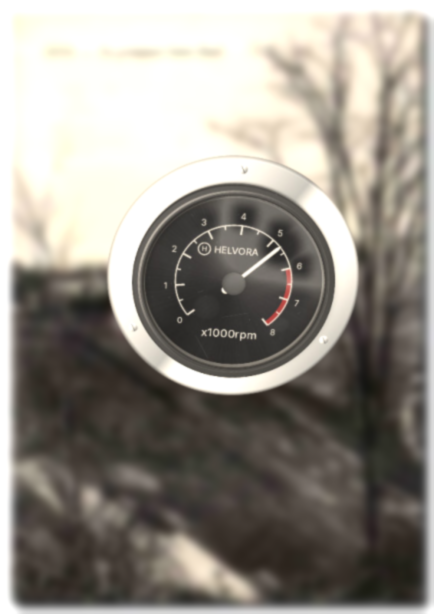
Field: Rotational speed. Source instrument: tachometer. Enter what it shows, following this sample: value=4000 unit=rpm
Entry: value=5250 unit=rpm
